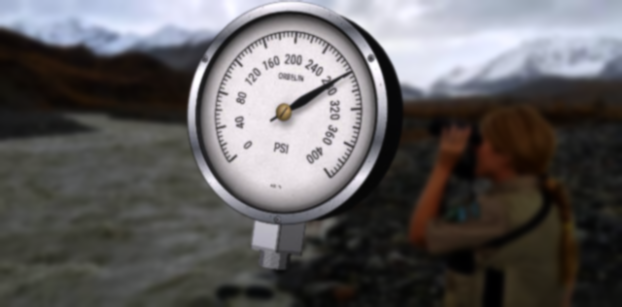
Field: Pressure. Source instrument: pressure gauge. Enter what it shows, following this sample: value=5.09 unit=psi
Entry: value=280 unit=psi
